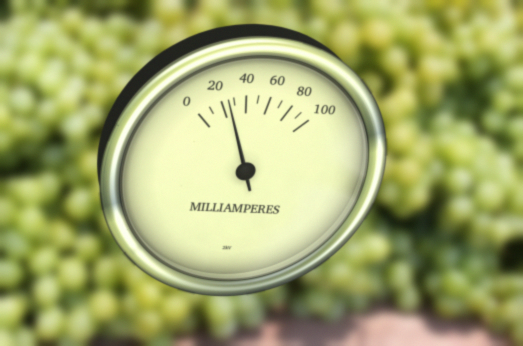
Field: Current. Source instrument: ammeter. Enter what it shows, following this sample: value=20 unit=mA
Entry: value=25 unit=mA
